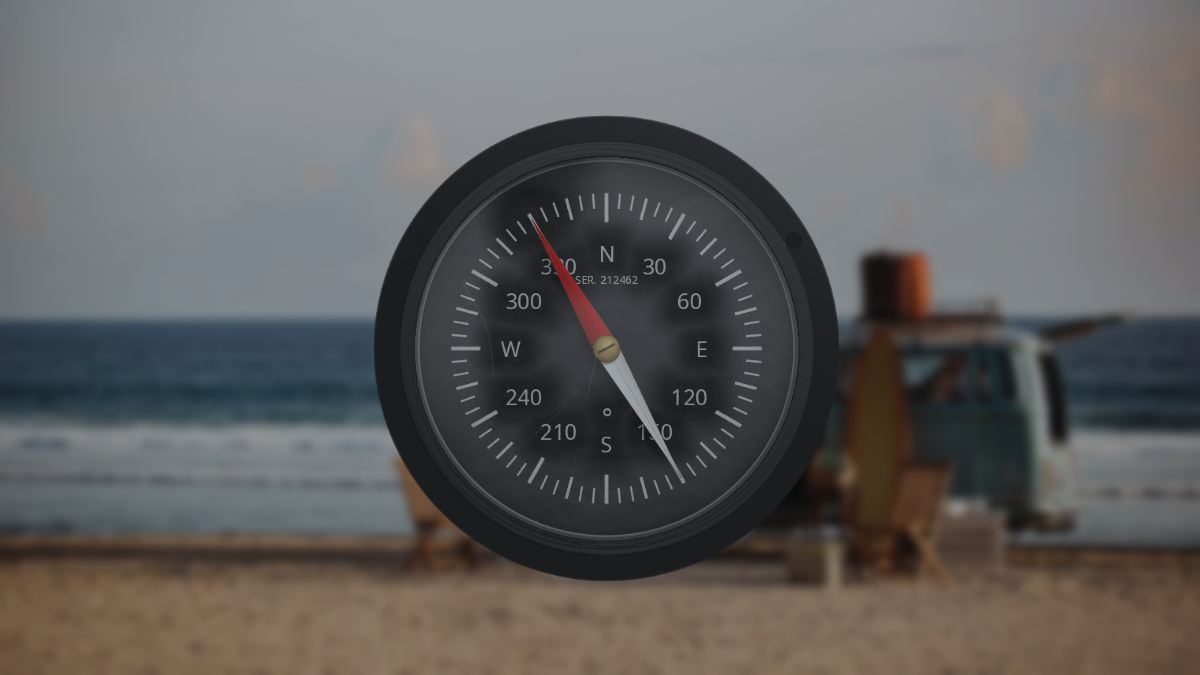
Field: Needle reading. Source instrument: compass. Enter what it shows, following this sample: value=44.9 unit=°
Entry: value=330 unit=°
